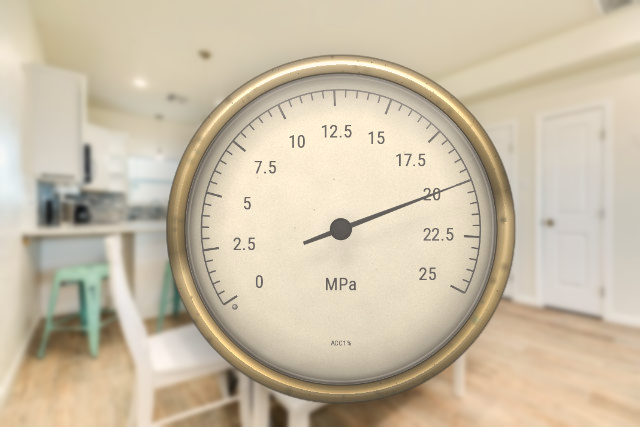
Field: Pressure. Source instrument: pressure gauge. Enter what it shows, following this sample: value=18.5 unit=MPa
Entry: value=20 unit=MPa
